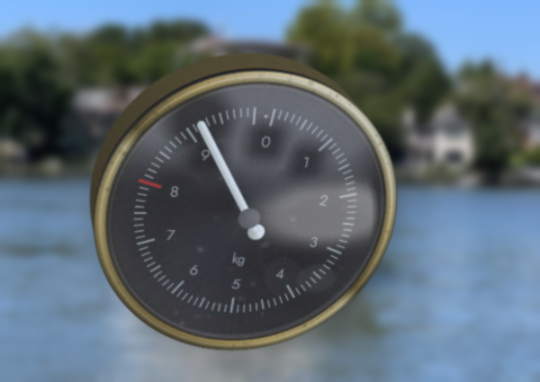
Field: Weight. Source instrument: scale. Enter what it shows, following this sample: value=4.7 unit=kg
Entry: value=9.2 unit=kg
